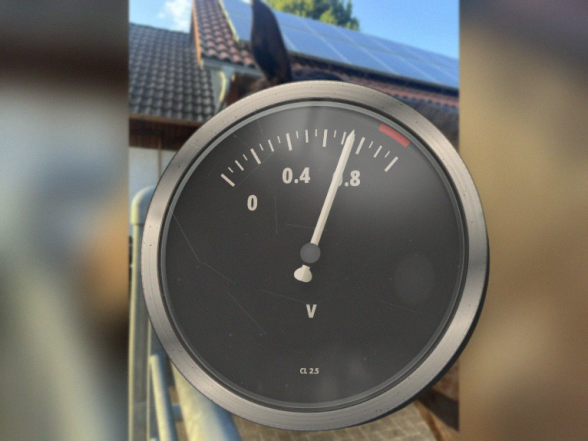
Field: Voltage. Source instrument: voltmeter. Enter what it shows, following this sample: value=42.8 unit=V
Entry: value=0.75 unit=V
